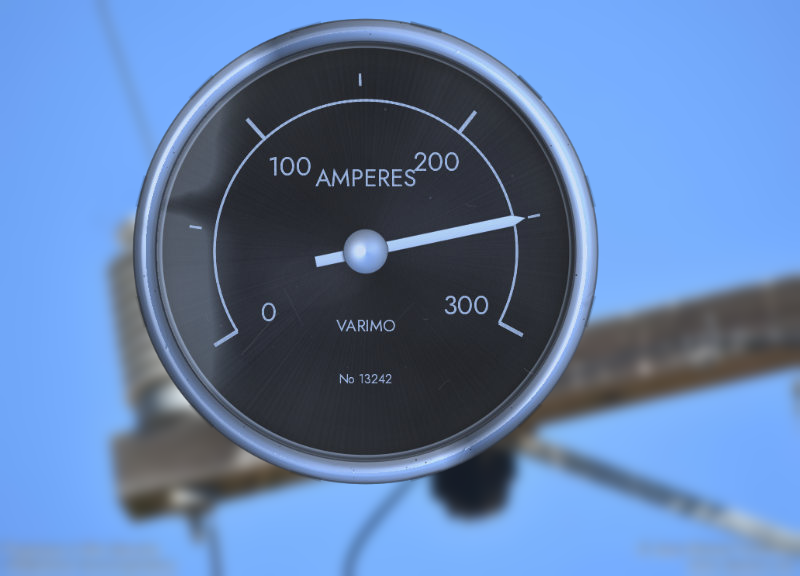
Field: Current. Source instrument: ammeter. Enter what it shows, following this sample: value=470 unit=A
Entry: value=250 unit=A
